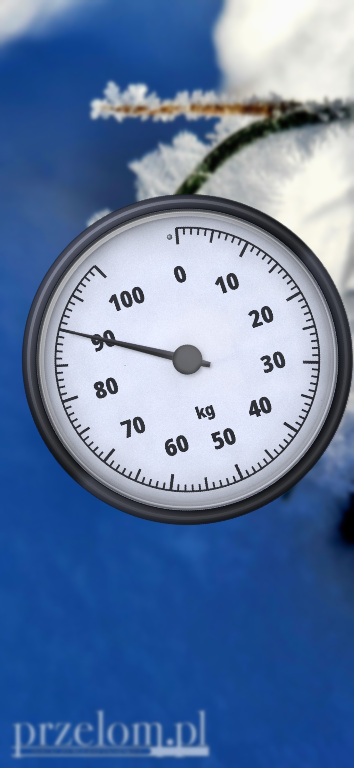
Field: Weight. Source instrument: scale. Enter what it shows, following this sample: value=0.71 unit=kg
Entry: value=90 unit=kg
